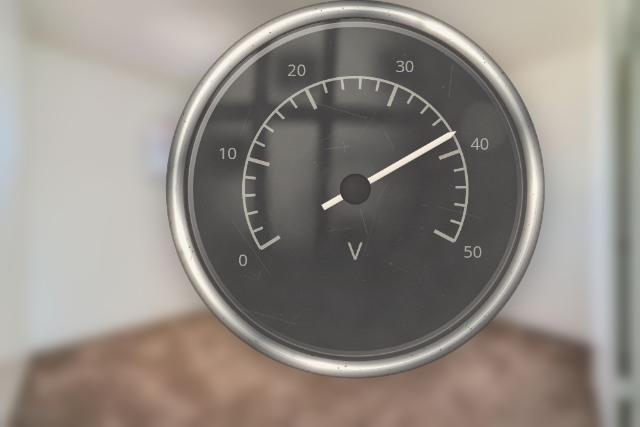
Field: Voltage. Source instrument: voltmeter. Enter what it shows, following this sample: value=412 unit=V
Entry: value=38 unit=V
